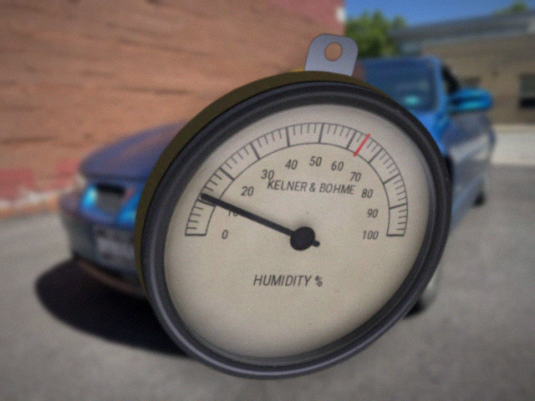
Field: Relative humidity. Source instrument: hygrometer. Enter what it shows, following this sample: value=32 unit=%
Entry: value=12 unit=%
